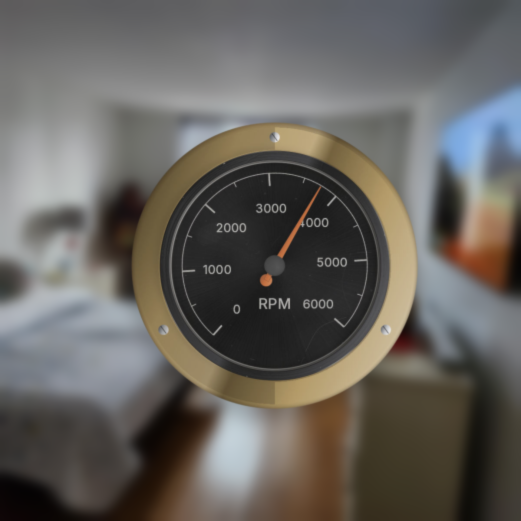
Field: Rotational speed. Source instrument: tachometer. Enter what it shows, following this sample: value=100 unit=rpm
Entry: value=3750 unit=rpm
